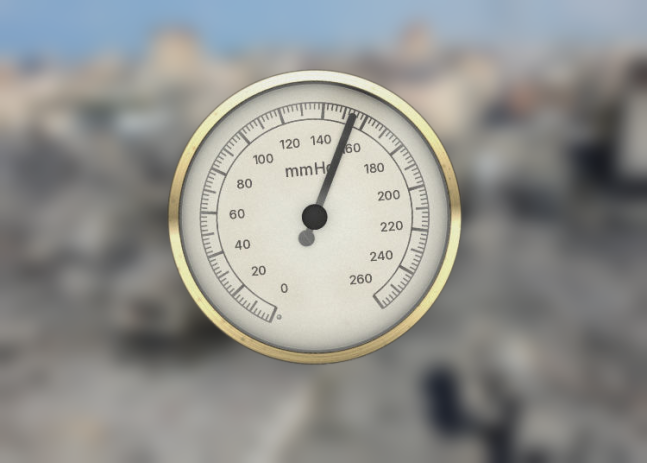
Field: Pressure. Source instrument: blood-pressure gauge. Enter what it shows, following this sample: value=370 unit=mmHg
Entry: value=154 unit=mmHg
